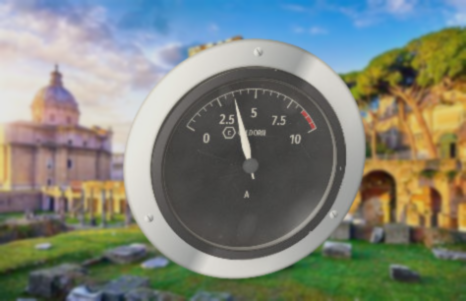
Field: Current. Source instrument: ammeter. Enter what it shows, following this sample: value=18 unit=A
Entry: value=3.5 unit=A
